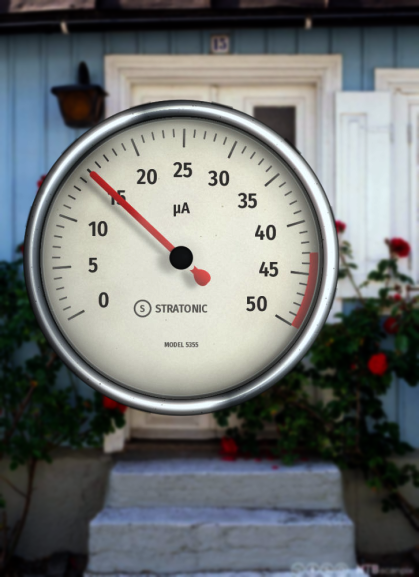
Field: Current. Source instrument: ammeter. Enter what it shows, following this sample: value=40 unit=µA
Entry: value=15 unit=µA
